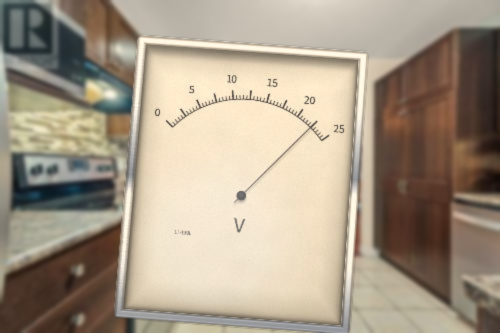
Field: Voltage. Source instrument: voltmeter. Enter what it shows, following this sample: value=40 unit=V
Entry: value=22.5 unit=V
